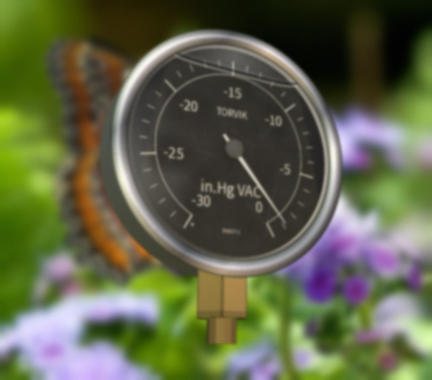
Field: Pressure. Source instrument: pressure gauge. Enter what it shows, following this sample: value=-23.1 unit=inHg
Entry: value=-1 unit=inHg
